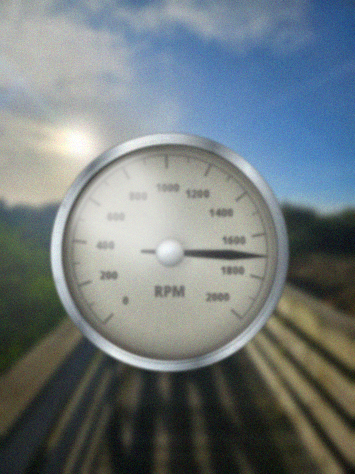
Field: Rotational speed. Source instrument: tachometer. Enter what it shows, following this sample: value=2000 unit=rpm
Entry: value=1700 unit=rpm
